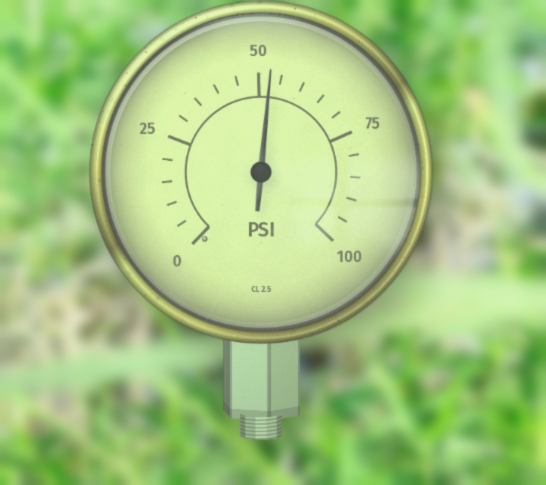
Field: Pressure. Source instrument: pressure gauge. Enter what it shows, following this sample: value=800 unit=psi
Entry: value=52.5 unit=psi
